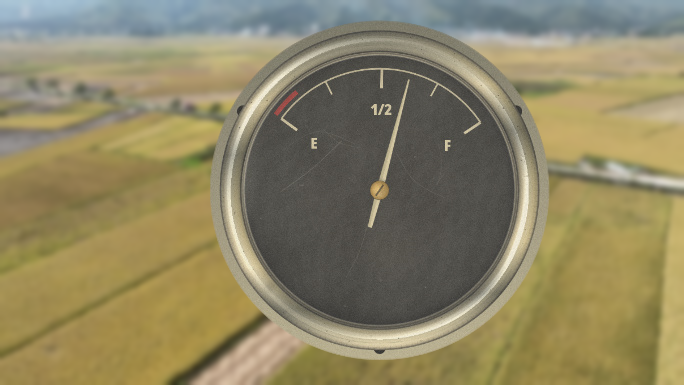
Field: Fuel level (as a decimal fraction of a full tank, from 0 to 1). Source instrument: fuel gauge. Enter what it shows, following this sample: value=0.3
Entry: value=0.625
